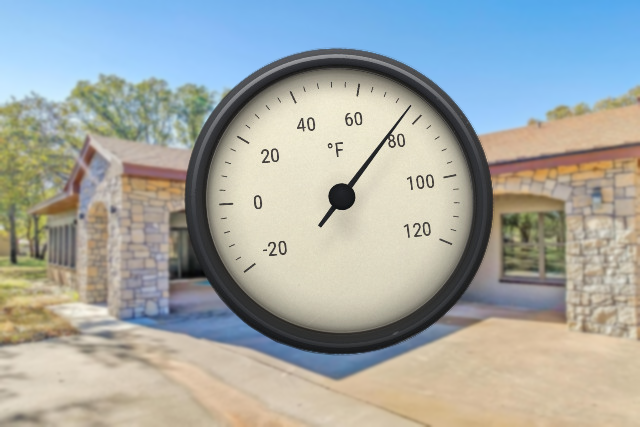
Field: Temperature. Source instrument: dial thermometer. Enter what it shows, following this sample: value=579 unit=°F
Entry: value=76 unit=°F
